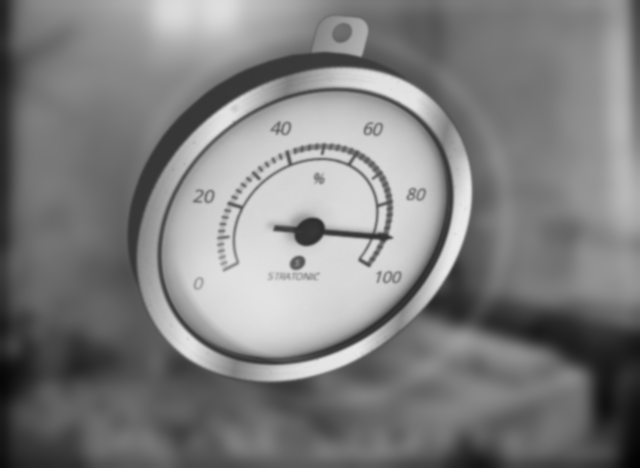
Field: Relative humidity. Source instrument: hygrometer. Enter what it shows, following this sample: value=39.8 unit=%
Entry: value=90 unit=%
